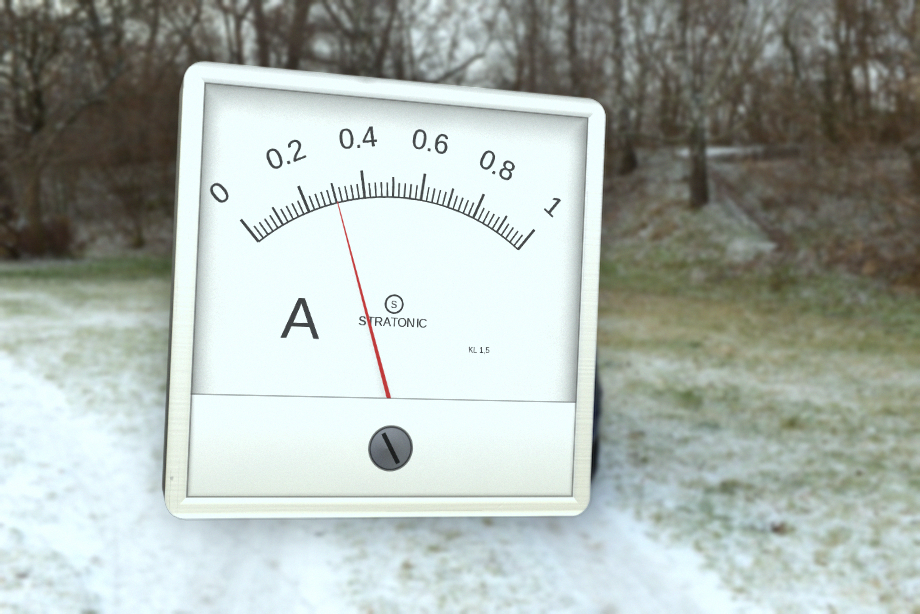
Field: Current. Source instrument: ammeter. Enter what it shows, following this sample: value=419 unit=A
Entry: value=0.3 unit=A
